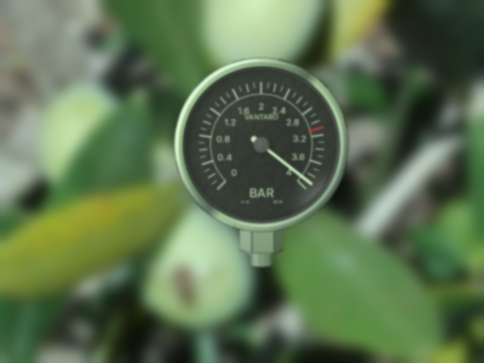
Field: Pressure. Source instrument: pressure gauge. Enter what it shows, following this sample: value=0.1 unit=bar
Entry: value=3.9 unit=bar
